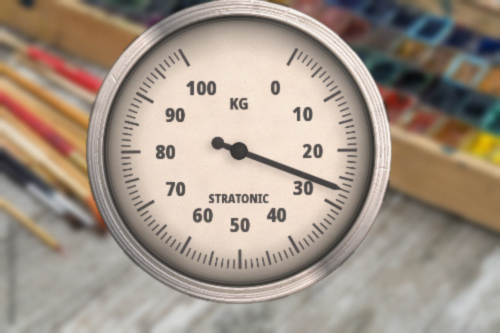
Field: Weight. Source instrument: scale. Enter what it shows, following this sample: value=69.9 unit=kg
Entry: value=27 unit=kg
